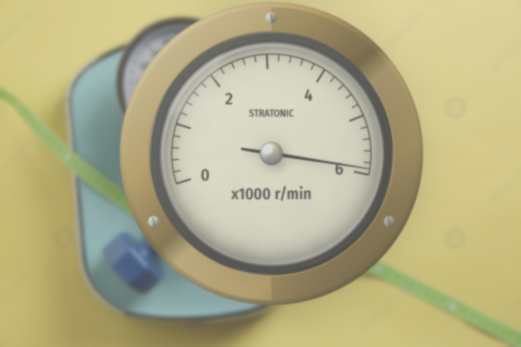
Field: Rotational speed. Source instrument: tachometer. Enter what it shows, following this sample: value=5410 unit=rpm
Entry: value=5900 unit=rpm
